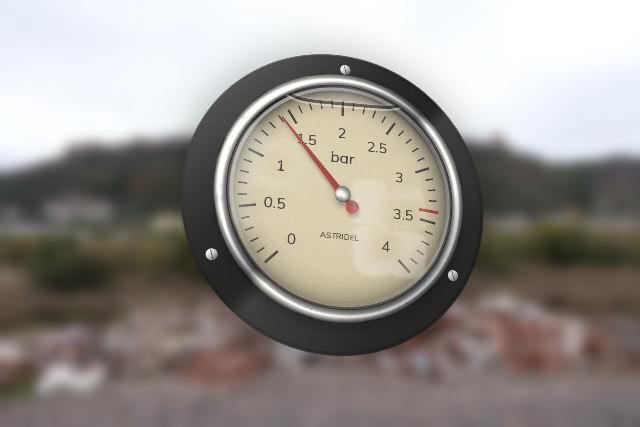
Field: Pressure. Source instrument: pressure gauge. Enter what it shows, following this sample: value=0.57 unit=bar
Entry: value=1.4 unit=bar
